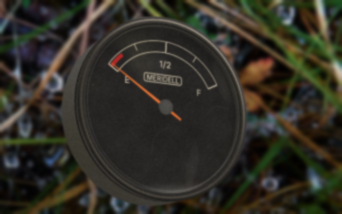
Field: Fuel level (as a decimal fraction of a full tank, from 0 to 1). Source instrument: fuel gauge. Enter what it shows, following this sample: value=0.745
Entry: value=0
